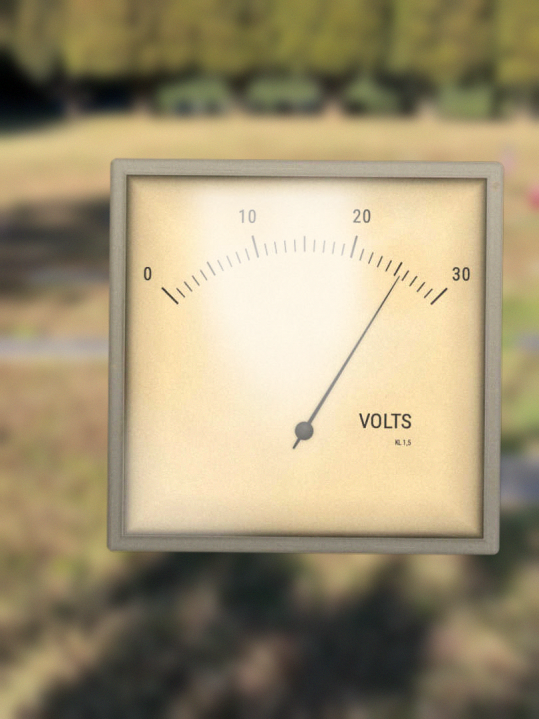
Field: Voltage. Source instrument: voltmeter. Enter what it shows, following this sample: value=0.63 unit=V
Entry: value=25.5 unit=V
